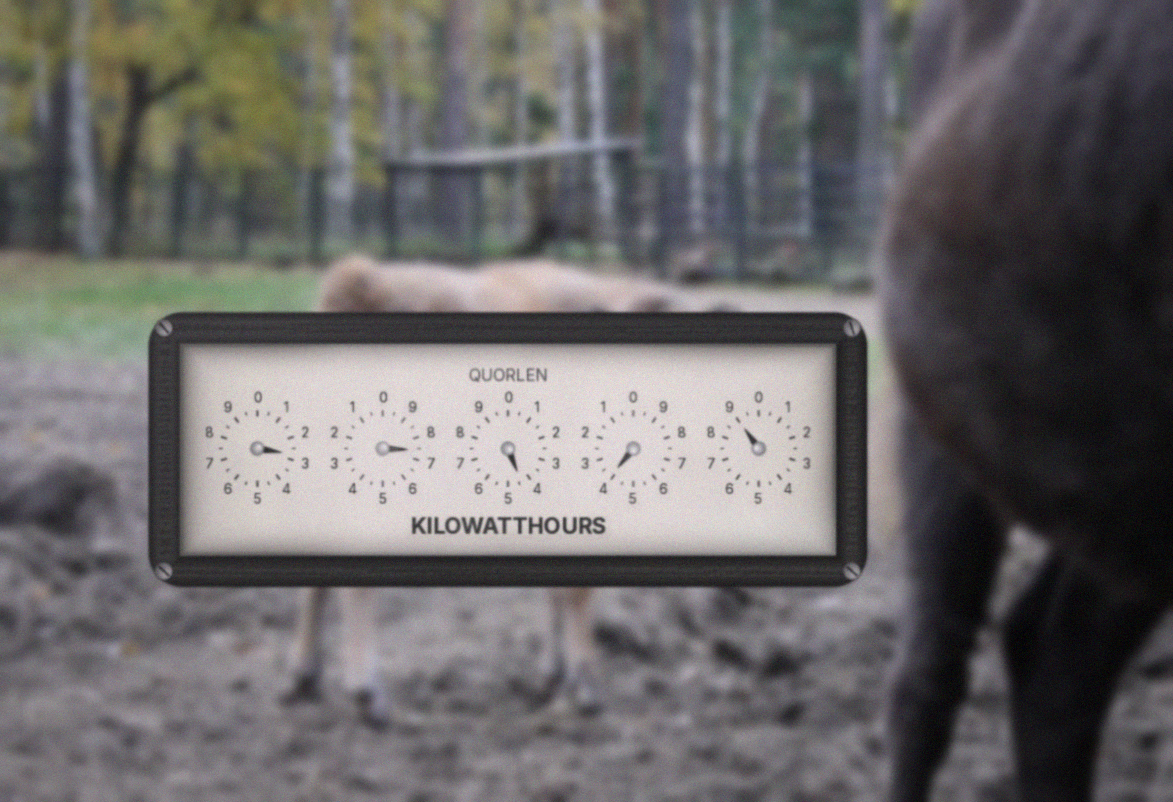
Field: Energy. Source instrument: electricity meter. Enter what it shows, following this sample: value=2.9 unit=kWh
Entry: value=27439 unit=kWh
